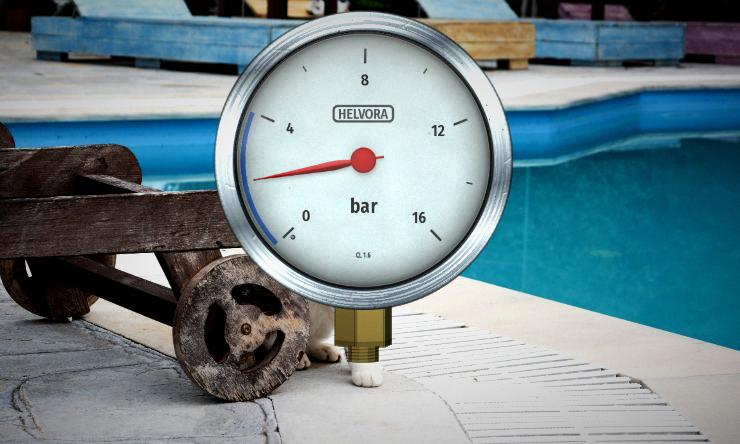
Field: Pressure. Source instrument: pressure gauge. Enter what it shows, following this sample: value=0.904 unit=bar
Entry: value=2 unit=bar
